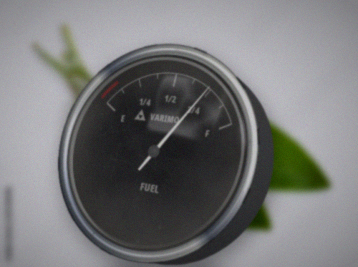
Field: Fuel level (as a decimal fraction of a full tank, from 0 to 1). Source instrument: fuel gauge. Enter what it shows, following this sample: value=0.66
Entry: value=0.75
